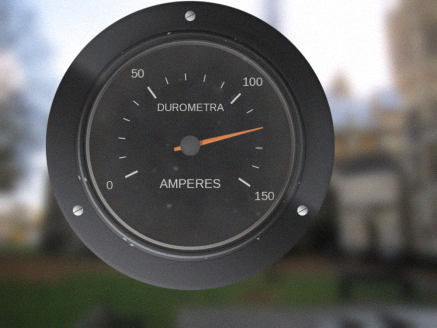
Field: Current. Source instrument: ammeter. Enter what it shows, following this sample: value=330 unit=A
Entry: value=120 unit=A
